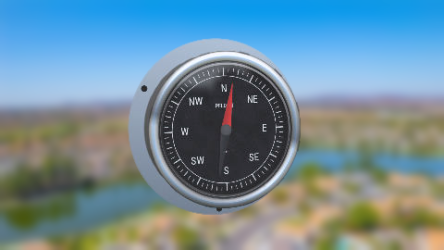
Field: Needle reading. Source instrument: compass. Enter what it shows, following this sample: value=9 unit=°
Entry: value=10 unit=°
